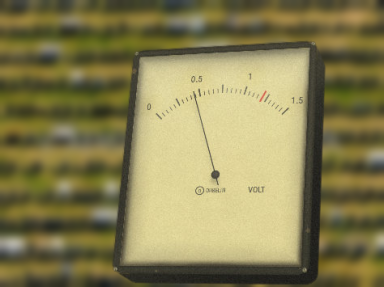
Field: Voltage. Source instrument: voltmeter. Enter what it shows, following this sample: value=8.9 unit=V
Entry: value=0.45 unit=V
